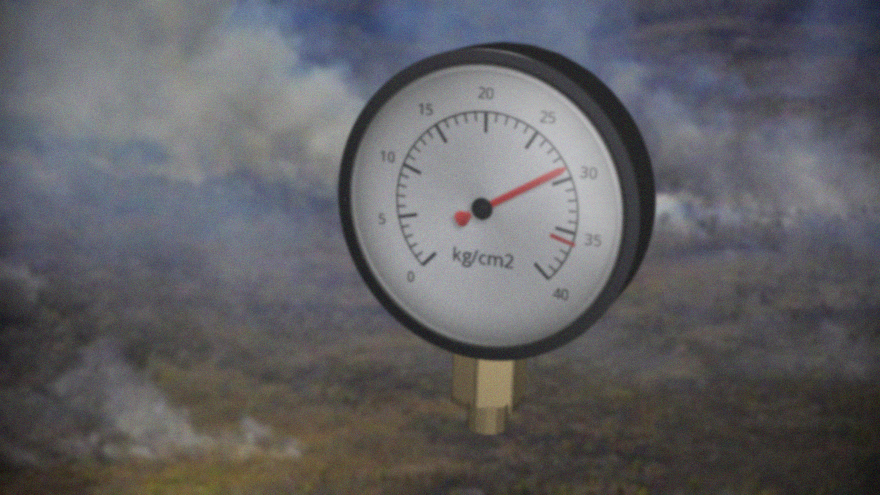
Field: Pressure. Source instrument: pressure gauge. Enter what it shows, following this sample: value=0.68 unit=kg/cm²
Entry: value=29 unit=kg/cm²
